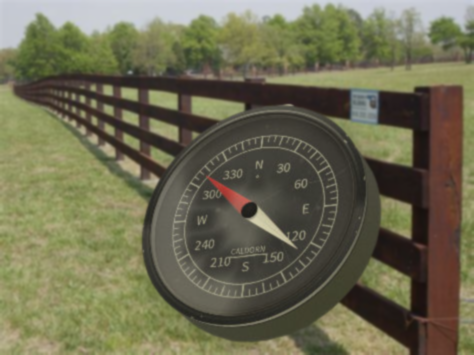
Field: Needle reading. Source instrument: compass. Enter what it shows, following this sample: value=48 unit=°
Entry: value=310 unit=°
